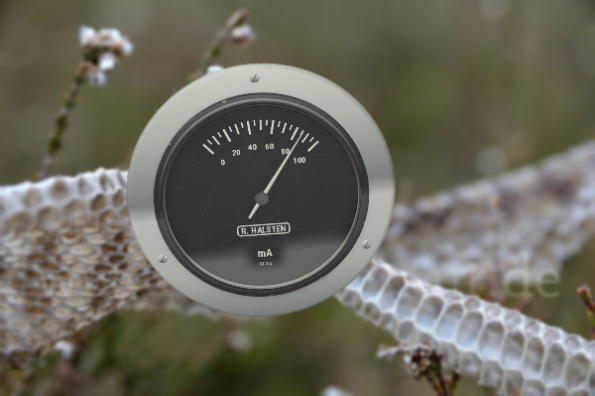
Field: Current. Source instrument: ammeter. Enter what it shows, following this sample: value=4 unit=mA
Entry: value=85 unit=mA
